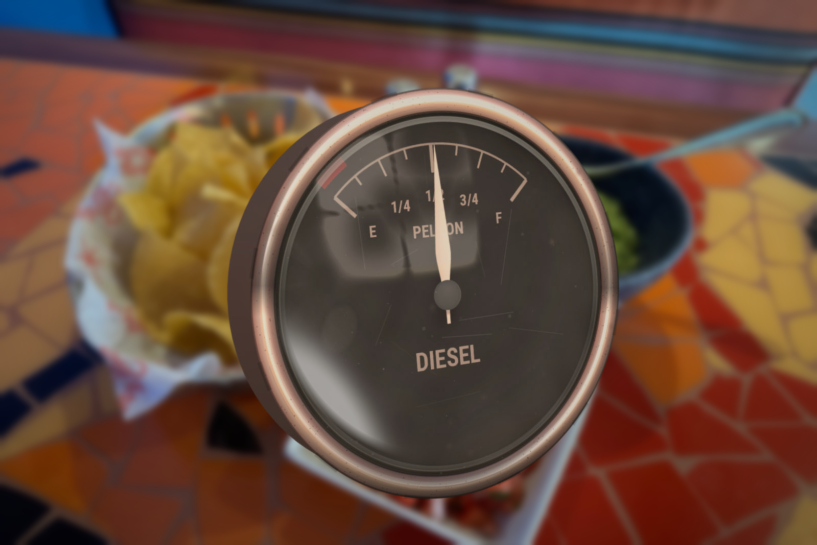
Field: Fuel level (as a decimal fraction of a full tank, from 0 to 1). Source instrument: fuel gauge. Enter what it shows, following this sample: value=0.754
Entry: value=0.5
